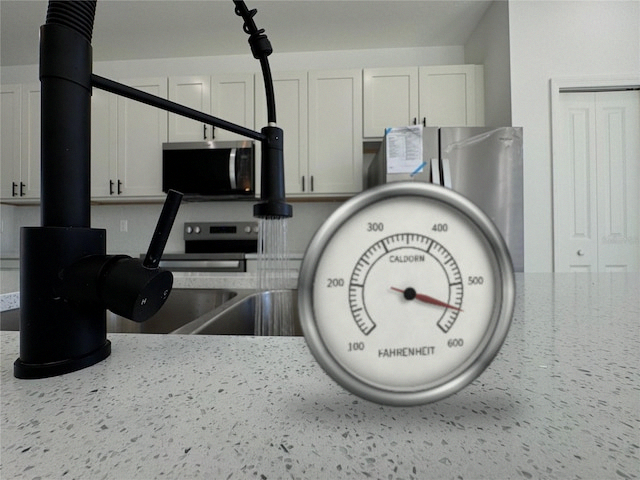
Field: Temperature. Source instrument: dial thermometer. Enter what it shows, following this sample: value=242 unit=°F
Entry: value=550 unit=°F
